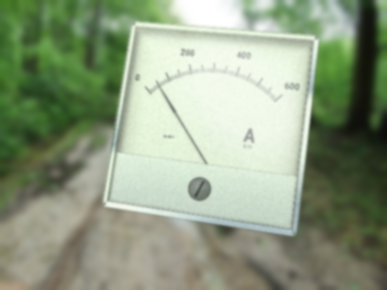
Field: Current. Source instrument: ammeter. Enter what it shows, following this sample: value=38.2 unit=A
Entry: value=50 unit=A
